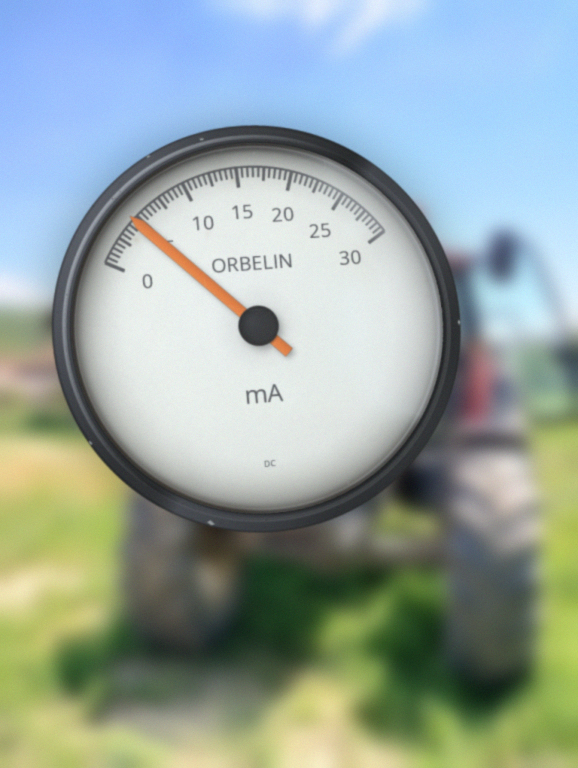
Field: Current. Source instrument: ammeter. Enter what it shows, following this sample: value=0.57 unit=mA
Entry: value=4.5 unit=mA
